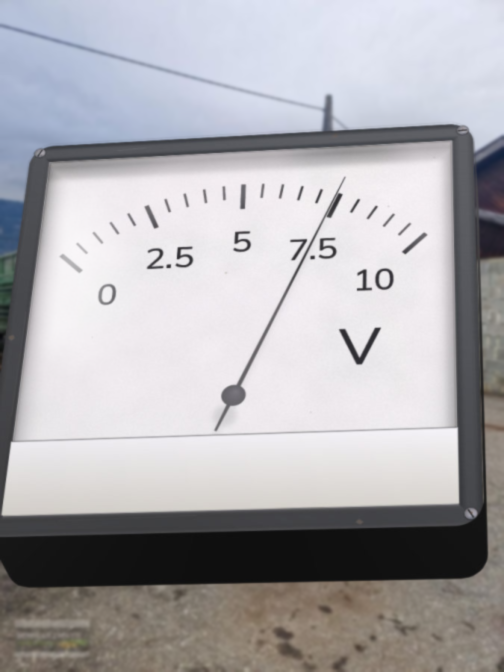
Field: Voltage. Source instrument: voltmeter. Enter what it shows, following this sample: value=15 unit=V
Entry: value=7.5 unit=V
